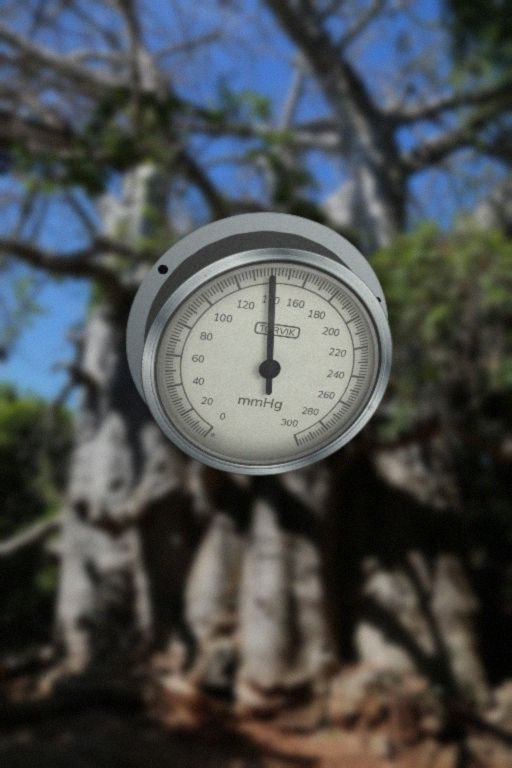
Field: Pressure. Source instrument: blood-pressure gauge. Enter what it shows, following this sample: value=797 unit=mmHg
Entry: value=140 unit=mmHg
